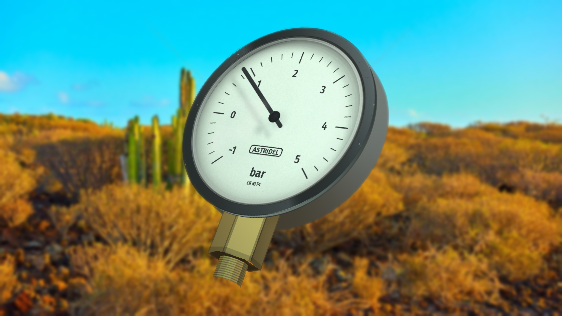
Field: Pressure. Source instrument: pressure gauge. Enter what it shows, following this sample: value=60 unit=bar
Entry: value=0.9 unit=bar
